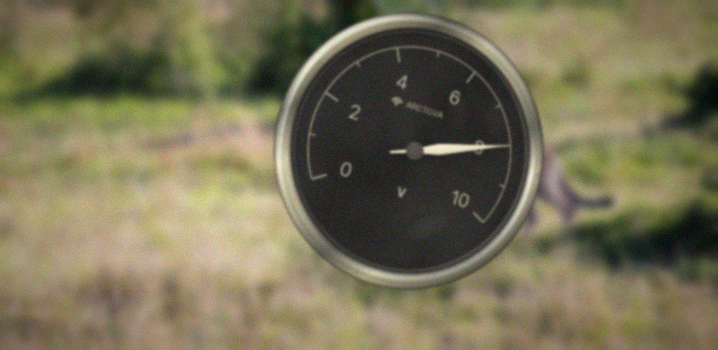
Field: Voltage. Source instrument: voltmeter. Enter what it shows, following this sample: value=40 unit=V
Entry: value=8 unit=V
